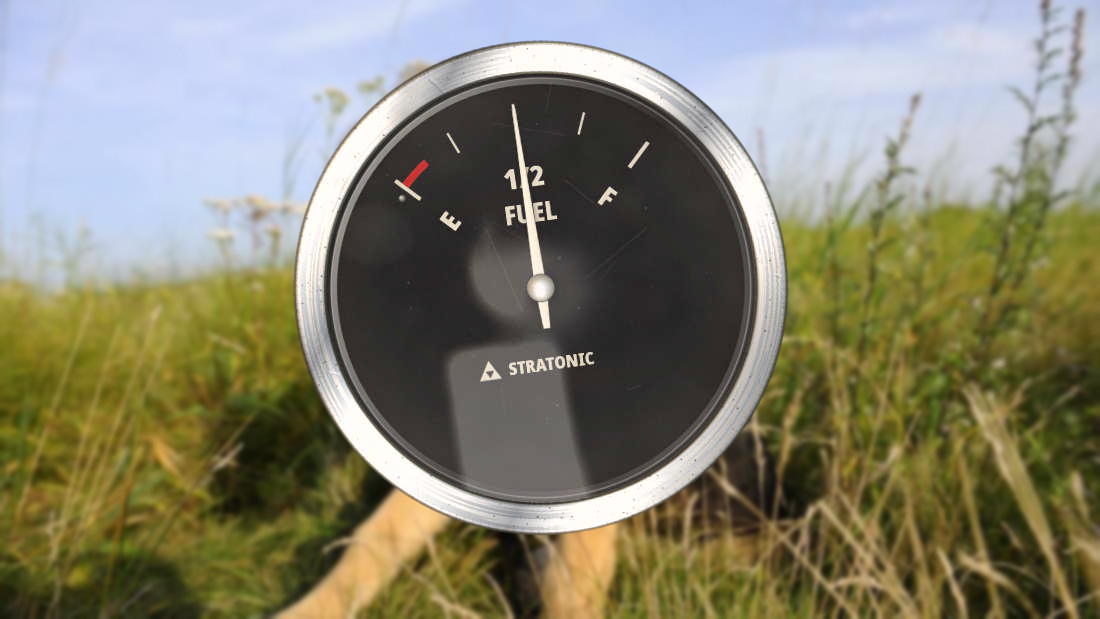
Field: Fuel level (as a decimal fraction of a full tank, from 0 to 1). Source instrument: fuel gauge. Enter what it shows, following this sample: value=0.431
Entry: value=0.5
